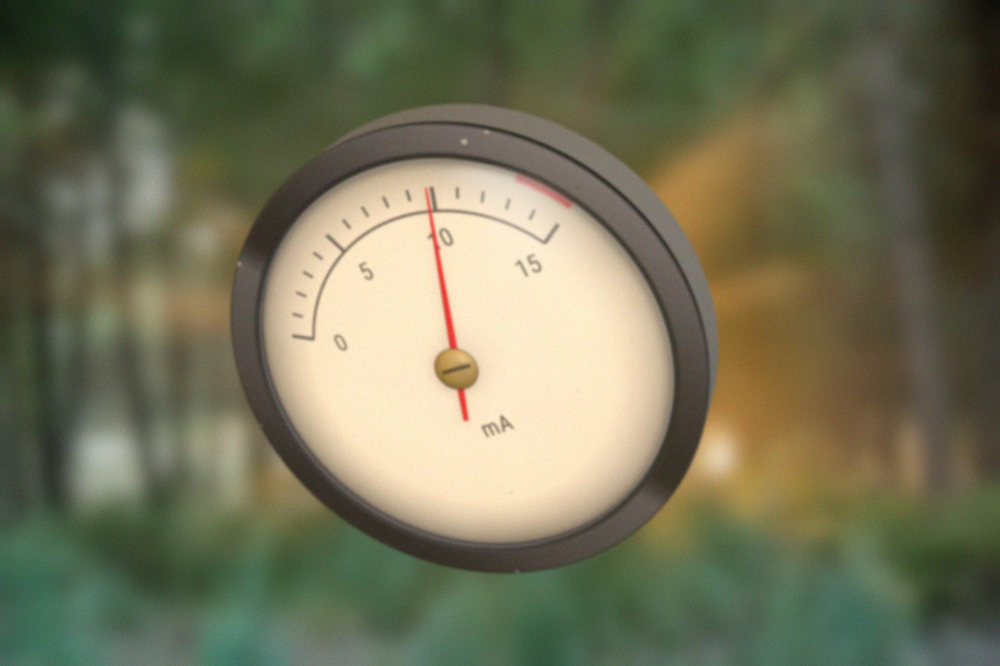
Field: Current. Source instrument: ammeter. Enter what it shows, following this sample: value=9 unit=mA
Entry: value=10 unit=mA
